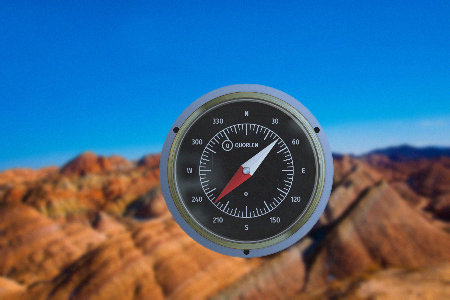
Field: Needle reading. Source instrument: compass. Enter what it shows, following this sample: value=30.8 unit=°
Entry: value=225 unit=°
